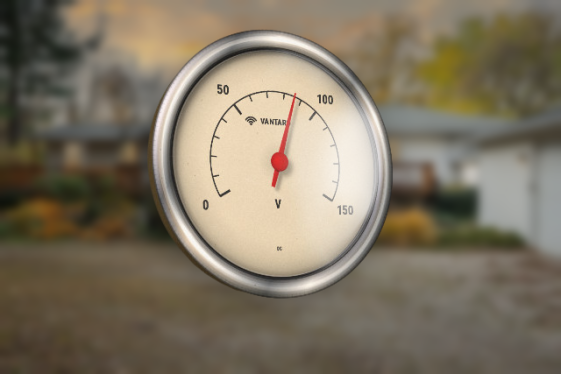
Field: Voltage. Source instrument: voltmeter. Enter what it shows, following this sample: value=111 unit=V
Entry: value=85 unit=V
